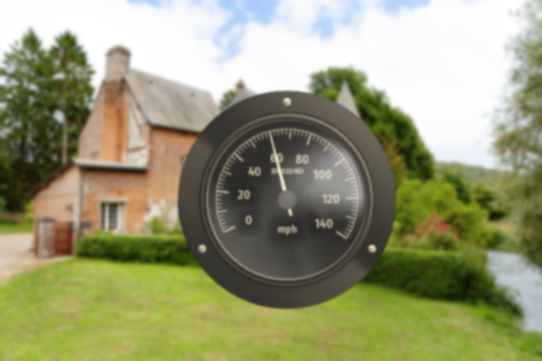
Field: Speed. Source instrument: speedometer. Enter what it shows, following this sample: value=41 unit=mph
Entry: value=60 unit=mph
